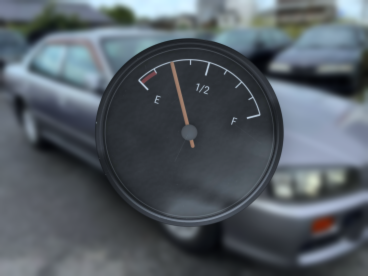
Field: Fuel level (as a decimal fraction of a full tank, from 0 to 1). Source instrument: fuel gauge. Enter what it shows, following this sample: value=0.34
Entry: value=0.25
